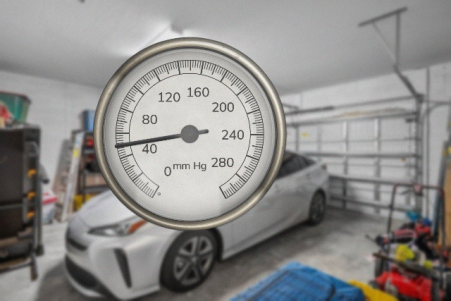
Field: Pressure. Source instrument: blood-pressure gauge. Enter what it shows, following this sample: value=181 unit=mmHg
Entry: value=50 unit=mmHg
